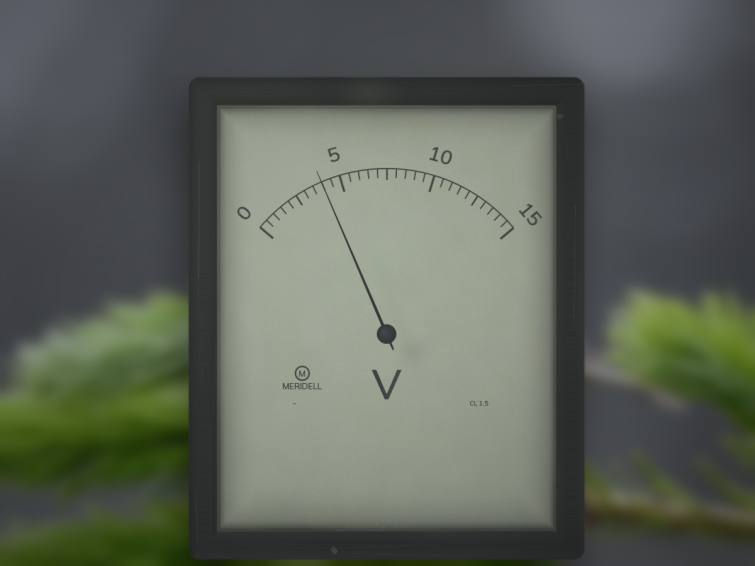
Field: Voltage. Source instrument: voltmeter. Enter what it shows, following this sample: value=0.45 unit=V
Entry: value=4 unit=V
